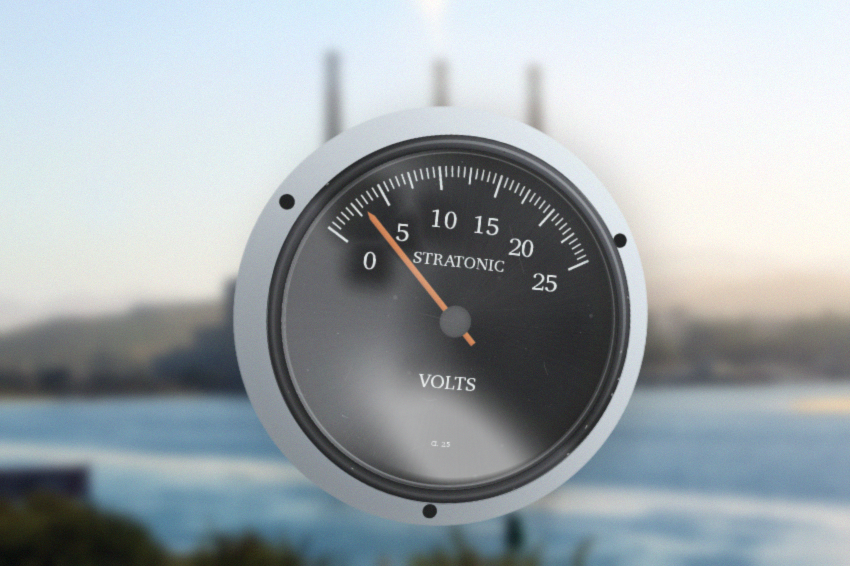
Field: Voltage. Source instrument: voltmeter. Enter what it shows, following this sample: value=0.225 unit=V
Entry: value=3 unit=V
